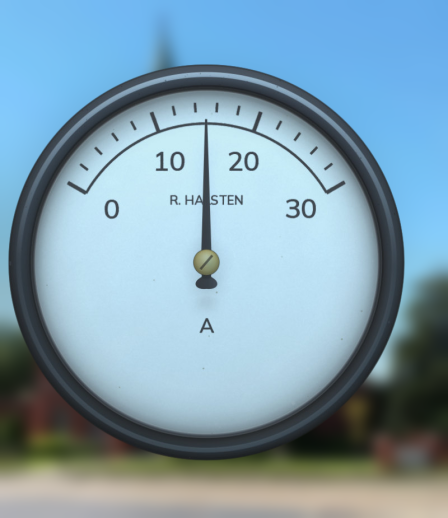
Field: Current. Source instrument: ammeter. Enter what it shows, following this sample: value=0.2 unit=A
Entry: value=15 unit=A
